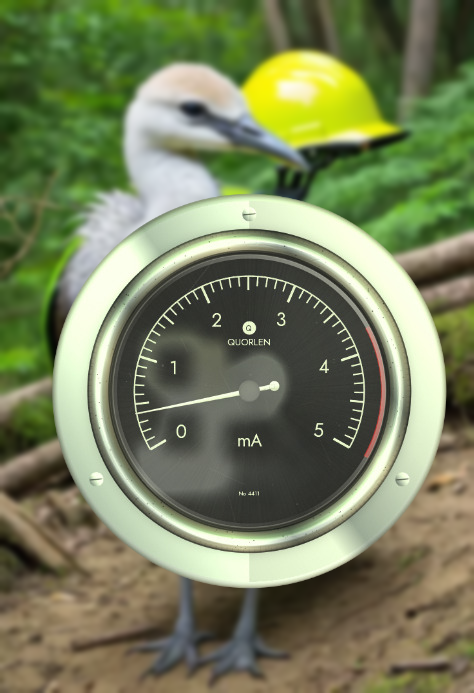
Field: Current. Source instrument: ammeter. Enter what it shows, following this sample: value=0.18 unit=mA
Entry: value=0.4 unit=mA
